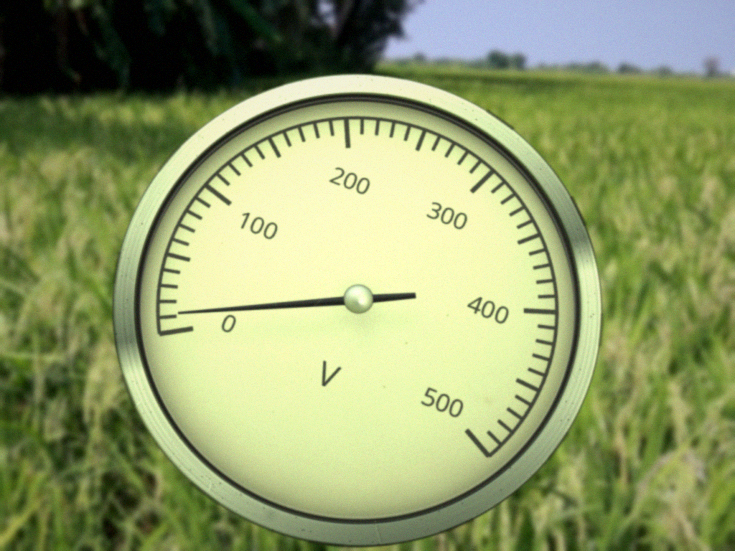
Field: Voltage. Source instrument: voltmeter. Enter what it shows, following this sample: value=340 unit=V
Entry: value=10 unit=V
